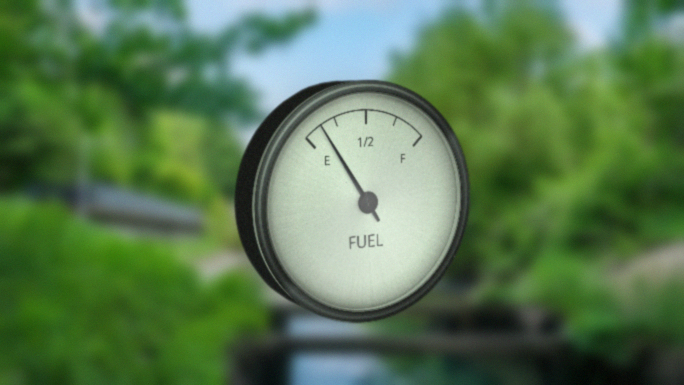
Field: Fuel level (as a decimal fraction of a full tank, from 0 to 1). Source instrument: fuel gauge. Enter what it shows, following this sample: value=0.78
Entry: value=0.125
